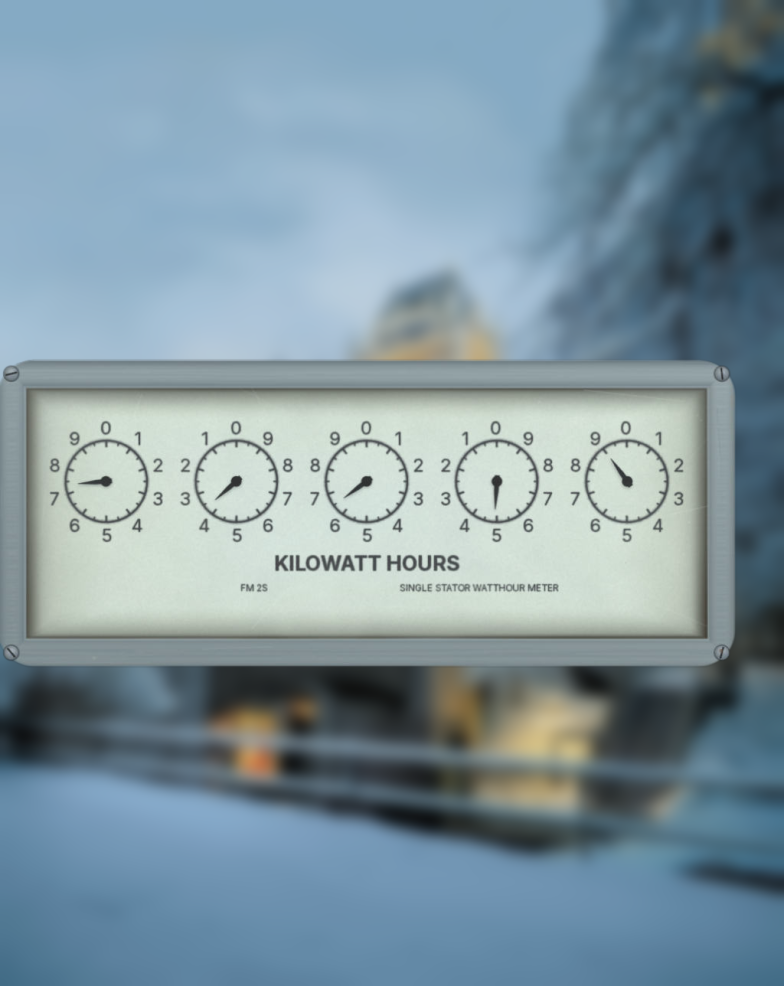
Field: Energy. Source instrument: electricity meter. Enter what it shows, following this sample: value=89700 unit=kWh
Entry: value=73649 unit=kWh
